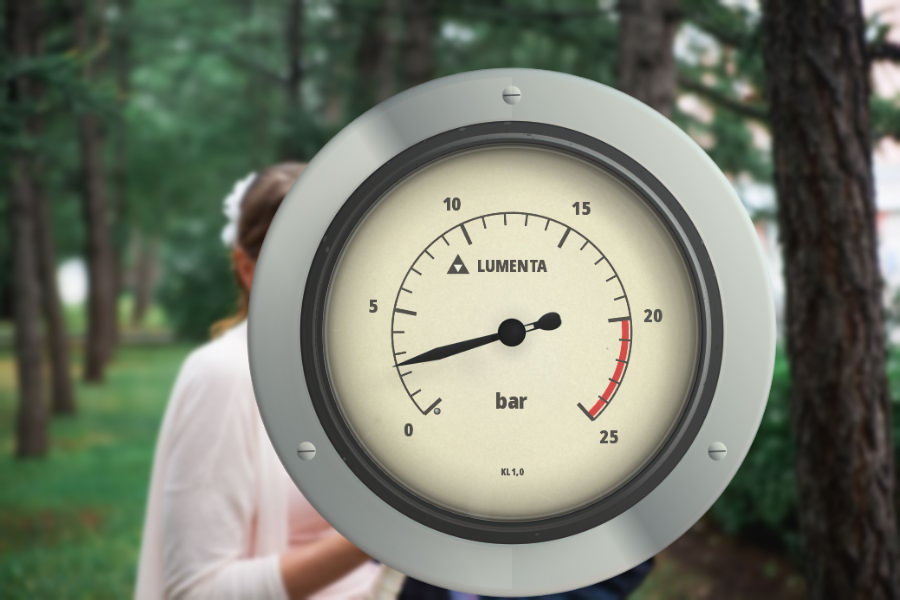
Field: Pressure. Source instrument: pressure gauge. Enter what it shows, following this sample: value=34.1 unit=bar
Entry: value=2.5 unit=bar
